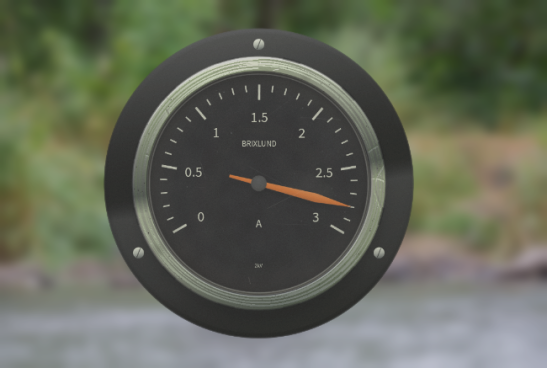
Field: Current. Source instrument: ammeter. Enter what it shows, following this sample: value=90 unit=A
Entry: value=2.8 unit=A
